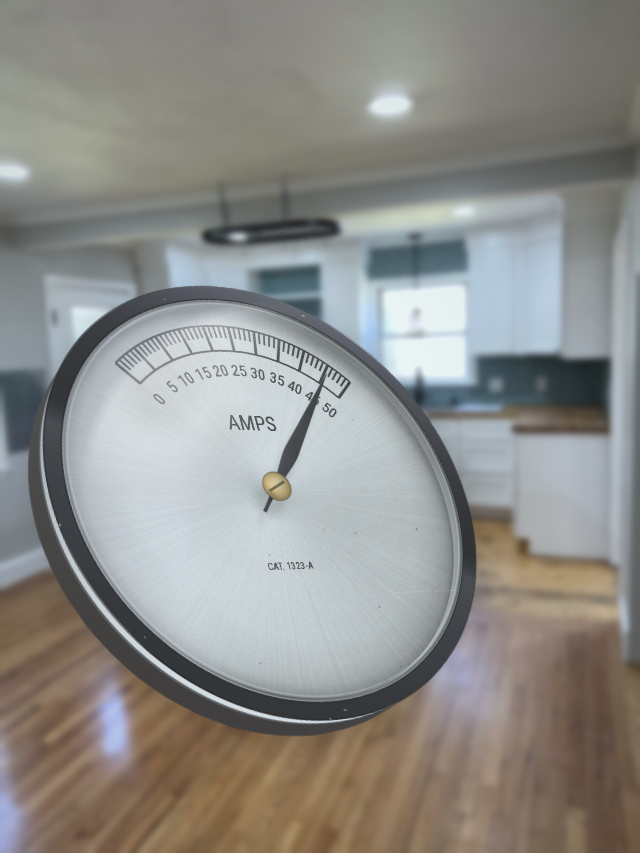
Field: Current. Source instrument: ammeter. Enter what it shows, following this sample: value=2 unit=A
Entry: value=45 unit=A
